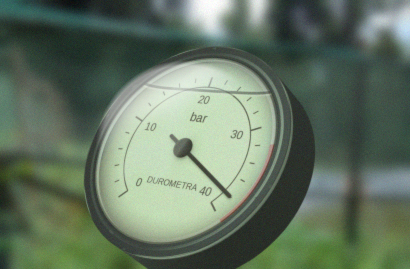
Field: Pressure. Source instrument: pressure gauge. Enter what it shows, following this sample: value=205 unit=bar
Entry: value=38 unit=bar
